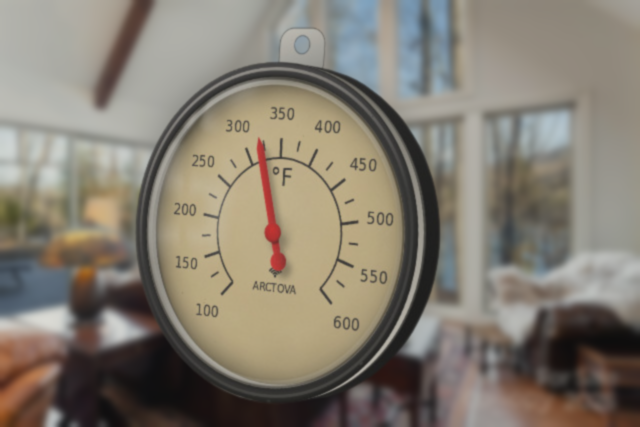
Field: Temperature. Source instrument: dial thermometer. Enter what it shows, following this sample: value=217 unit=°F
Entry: value=325 unit=°F
